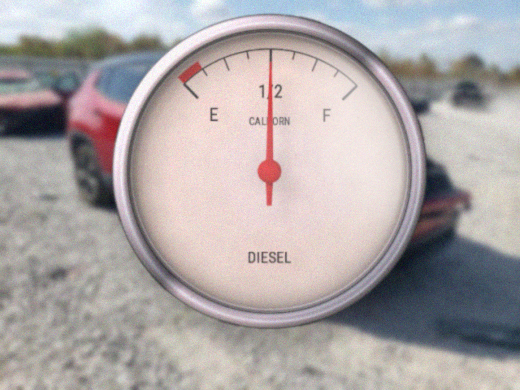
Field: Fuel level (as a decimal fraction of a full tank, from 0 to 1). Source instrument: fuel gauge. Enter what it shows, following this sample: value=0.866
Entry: value=0.5
